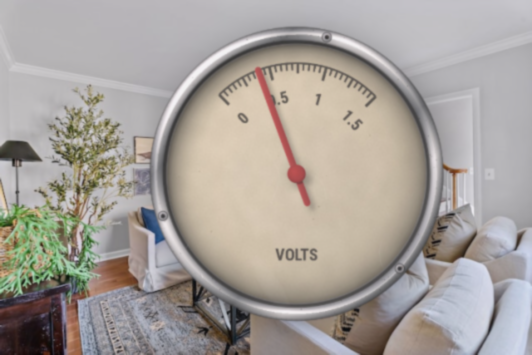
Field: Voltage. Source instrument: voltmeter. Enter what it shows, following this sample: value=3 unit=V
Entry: value=0.4 unit=V
